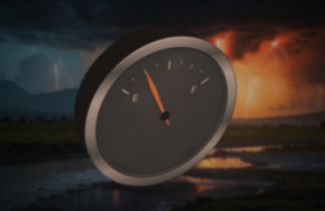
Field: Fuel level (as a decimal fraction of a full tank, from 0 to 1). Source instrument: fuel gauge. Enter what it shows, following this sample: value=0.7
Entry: value=0.25
